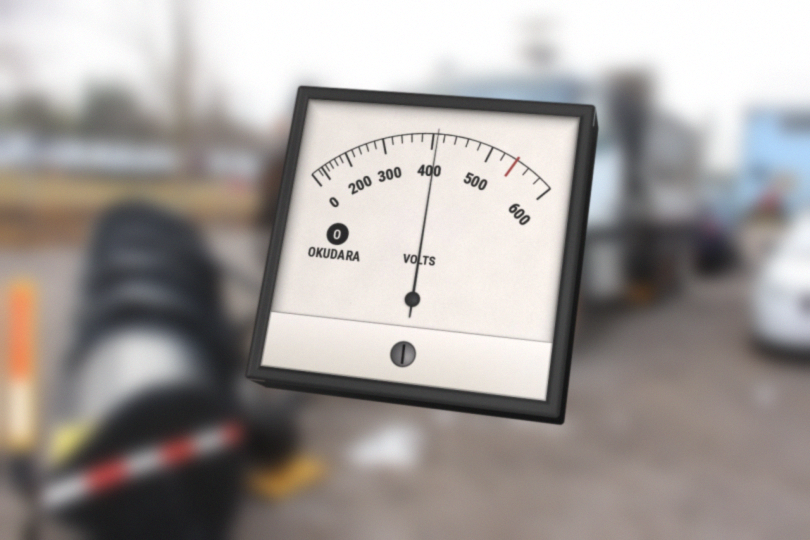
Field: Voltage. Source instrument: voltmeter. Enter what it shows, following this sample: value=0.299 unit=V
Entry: value=410 unit=V
